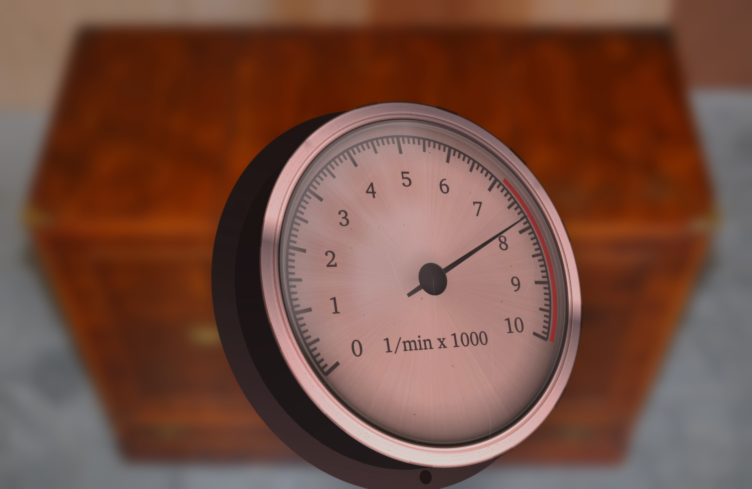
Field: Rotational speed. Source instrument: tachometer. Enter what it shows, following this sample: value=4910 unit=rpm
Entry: value=7800 unit=rpm
